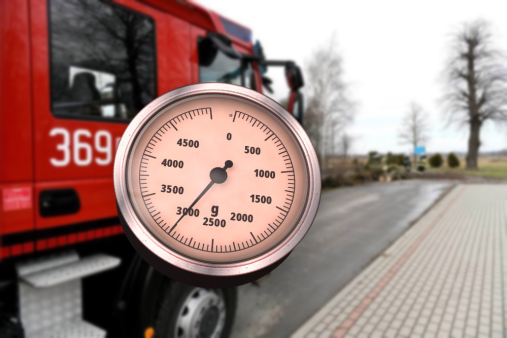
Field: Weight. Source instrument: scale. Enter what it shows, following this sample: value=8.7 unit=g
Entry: value=3000 unit=g
